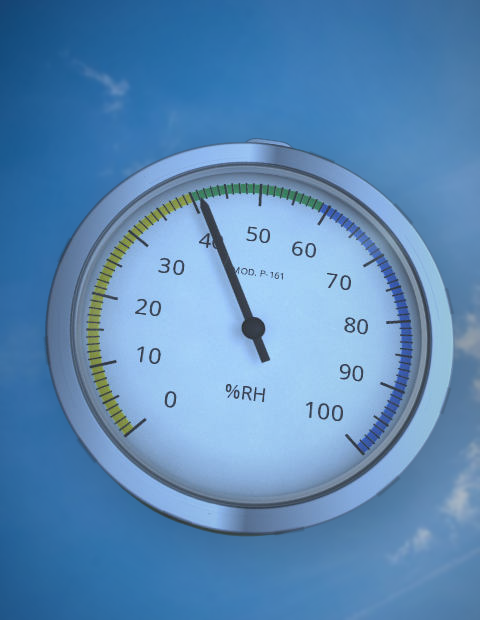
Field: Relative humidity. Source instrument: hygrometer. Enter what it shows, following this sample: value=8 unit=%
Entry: value=41 unit=%
